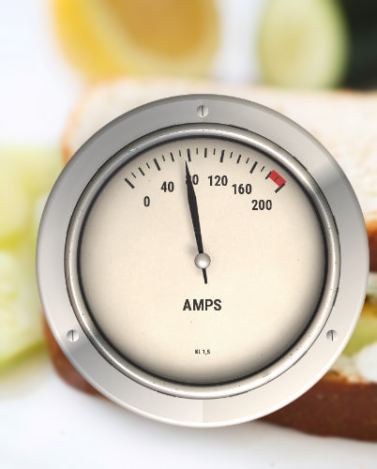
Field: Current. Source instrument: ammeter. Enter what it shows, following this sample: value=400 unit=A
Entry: value=75 unit=A
